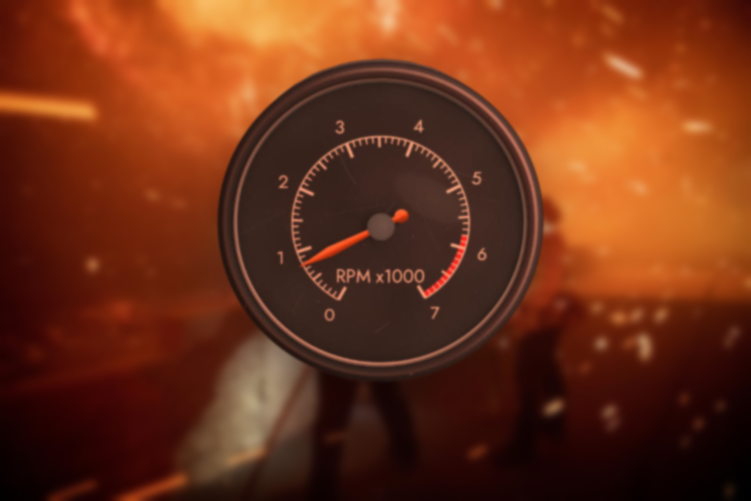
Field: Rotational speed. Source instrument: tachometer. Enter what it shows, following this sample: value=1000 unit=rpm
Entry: value=800 unit=rpm
